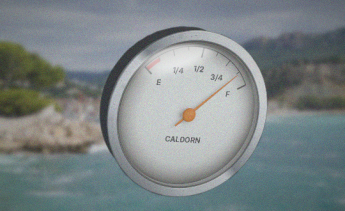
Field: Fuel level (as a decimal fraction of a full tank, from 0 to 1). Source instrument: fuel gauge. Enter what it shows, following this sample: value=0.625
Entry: value=0.875
